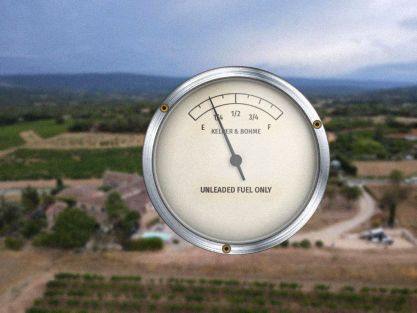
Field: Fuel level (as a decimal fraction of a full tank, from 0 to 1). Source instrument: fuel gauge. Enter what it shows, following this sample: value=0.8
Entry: value=0.25
